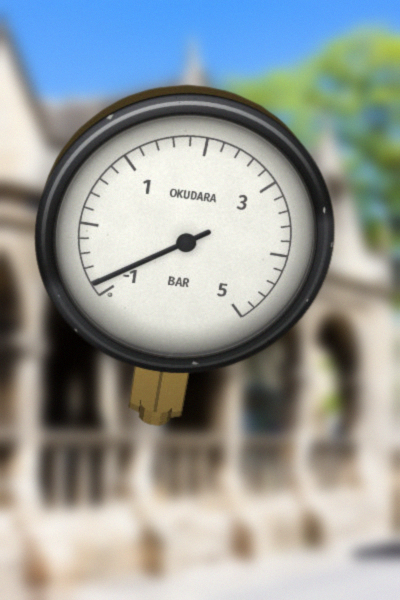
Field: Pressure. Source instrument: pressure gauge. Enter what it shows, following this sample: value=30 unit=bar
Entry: value=-0.8 unit=bar
